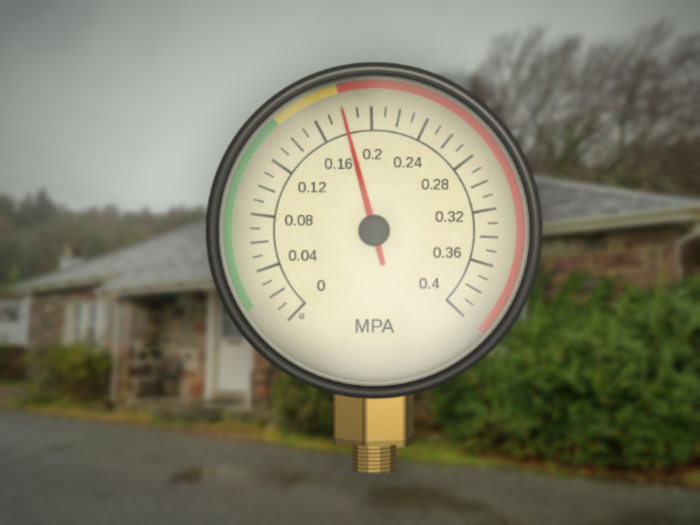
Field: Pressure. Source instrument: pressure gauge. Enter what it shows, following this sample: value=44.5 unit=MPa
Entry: value=0.18 unit=MPa
